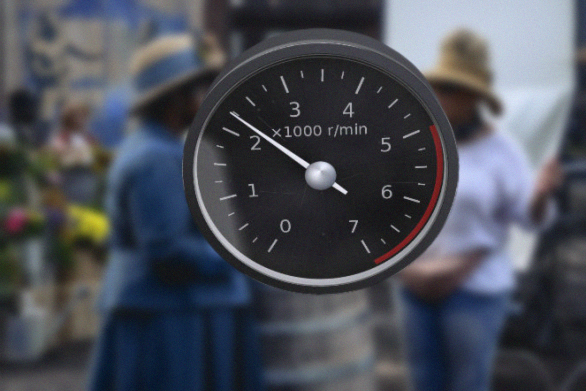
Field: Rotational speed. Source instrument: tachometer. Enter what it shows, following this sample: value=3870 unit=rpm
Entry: value=2250 unit=rpm
